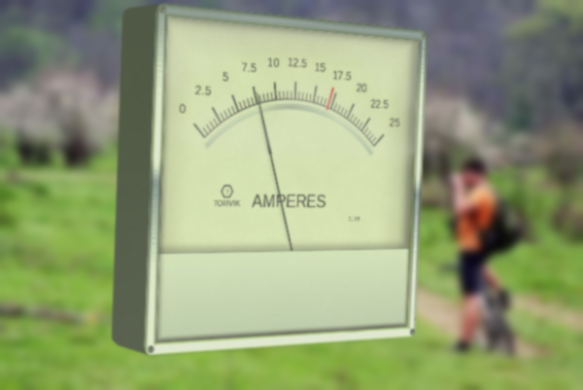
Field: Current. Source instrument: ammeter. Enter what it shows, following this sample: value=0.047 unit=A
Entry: value=7.5 unit=A
